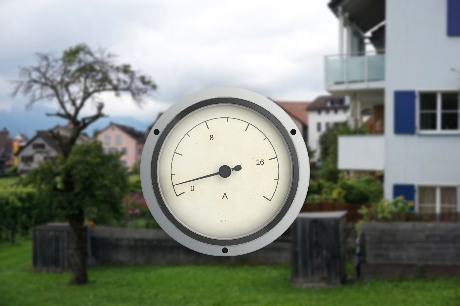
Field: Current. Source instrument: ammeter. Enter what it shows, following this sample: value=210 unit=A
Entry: value=1 unit=A
